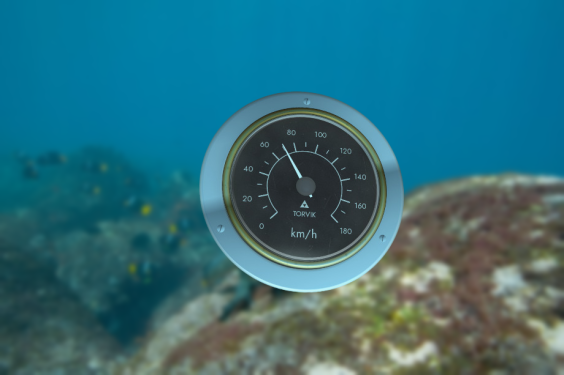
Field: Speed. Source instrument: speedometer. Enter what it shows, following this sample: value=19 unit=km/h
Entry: value=70 unit=km/h
